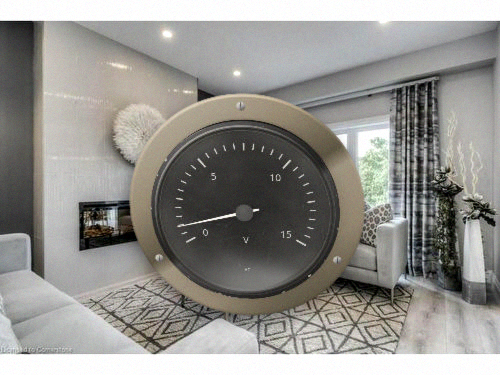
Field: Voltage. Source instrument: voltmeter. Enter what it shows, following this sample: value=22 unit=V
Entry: value=1 unit=V
